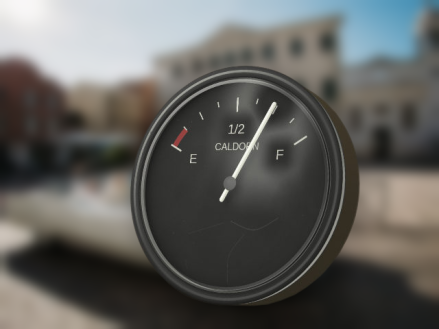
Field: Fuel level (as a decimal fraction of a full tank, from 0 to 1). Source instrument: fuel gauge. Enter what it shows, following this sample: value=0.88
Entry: value=0.75
